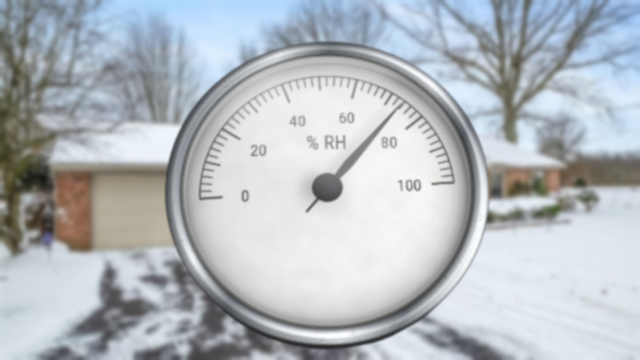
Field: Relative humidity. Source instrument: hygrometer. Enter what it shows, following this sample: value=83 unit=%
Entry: value=74 unit=%
